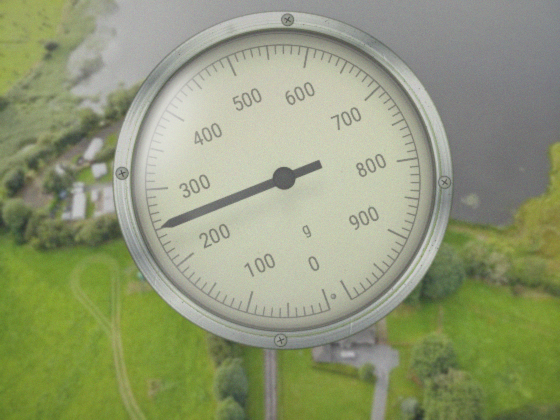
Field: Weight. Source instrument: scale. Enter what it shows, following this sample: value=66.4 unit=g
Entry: value=250 unit=g
